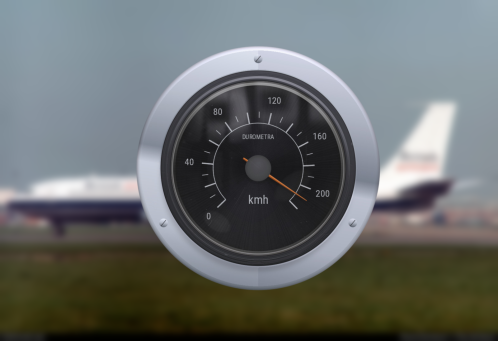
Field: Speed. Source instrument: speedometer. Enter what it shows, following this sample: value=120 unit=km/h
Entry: value=210 unit=km/h
